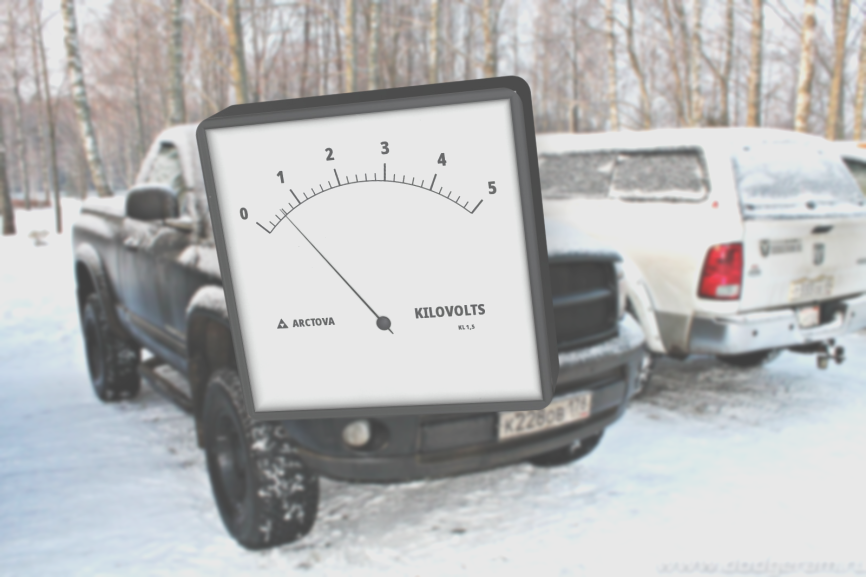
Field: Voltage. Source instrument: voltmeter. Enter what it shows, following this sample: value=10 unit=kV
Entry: value=0.6 unit=kV
